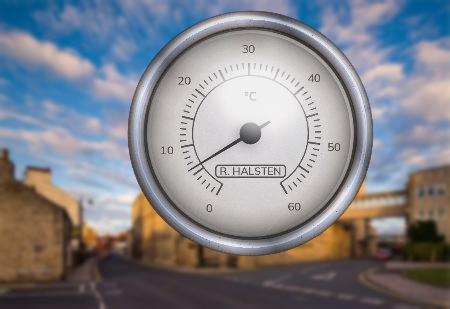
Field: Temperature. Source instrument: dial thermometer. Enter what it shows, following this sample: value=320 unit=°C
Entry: value=6 unit=°C
